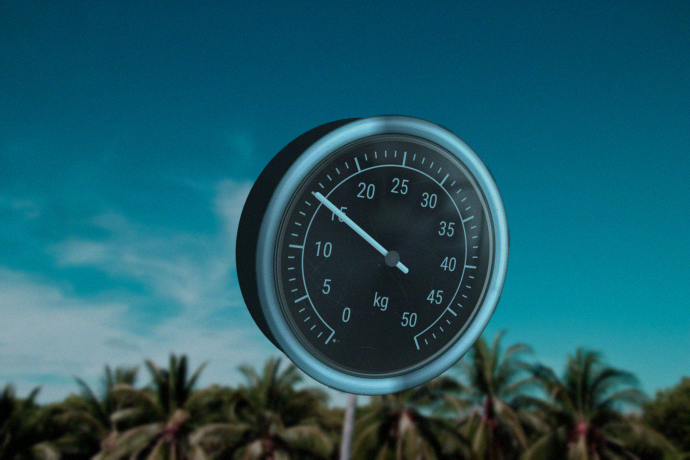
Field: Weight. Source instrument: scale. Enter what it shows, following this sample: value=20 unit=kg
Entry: value=15 unit=kg
